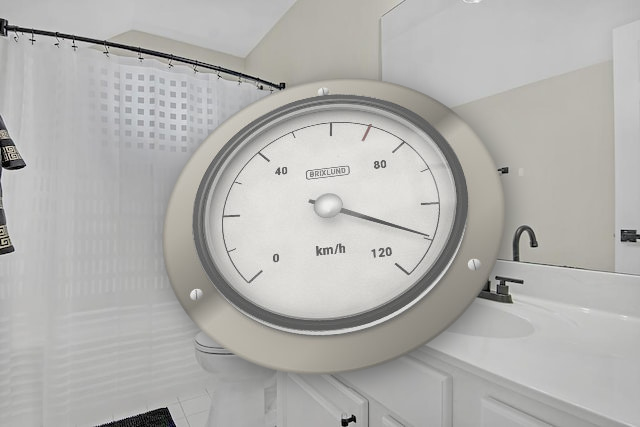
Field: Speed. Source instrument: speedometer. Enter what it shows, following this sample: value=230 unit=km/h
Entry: value=110 unit=km/h
